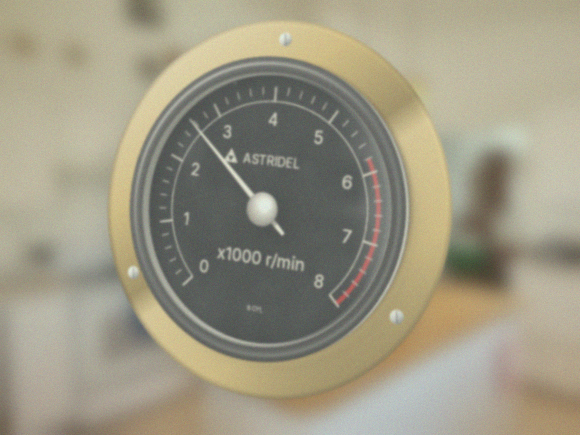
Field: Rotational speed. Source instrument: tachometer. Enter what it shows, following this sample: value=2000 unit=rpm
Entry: value=2600 unit=rpm
